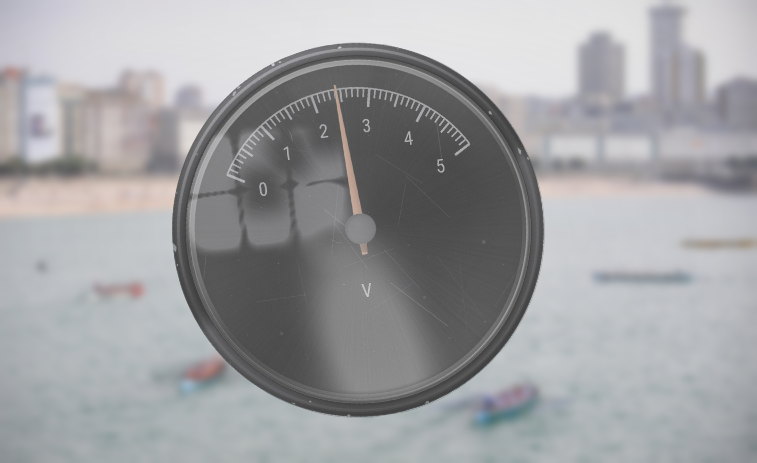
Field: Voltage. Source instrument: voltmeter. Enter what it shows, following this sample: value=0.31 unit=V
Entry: value=2.4 unit=V
